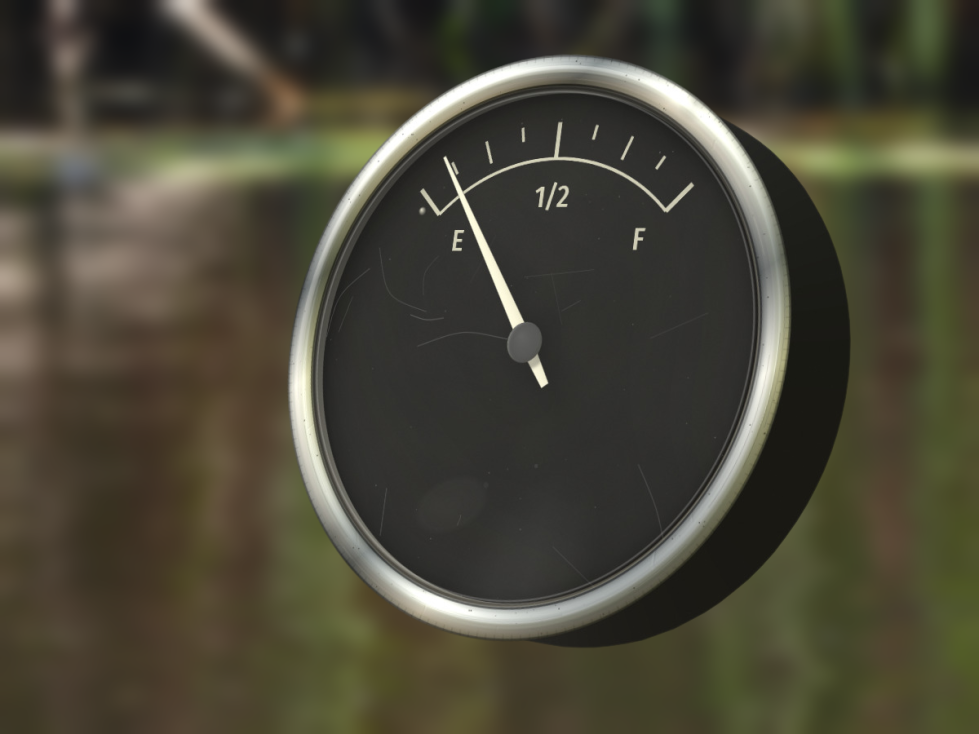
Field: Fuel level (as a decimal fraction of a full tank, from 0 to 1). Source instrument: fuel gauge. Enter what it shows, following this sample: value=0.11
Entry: value=0.125
